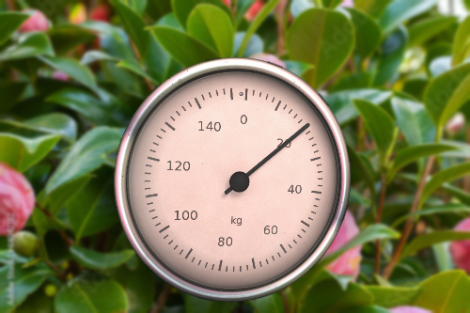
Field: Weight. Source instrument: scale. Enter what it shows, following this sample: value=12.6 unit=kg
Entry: value=20 unit=kg
